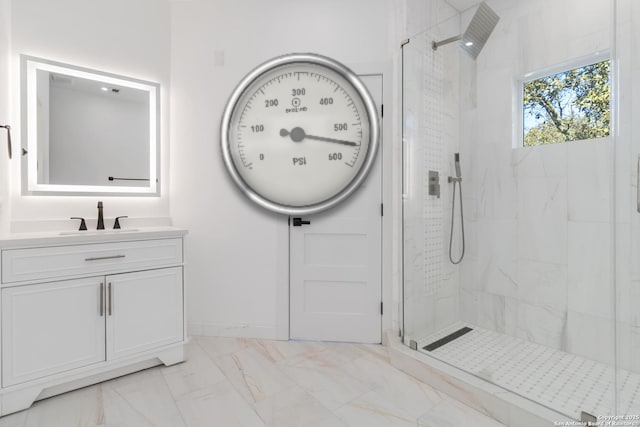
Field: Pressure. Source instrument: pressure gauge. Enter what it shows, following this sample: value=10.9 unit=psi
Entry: value=550 unit=psi
